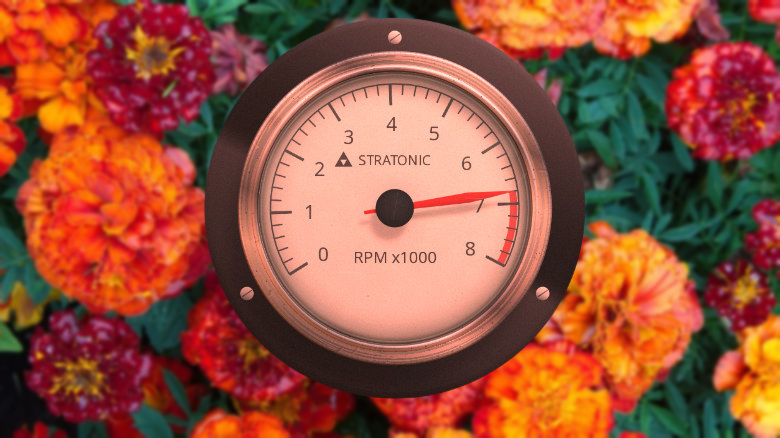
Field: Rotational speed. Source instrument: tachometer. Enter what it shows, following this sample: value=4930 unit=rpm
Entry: value=6800 unit=rpm
